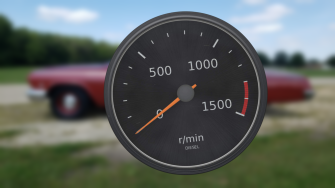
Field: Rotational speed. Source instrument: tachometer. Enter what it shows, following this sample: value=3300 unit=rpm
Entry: value=0 unit=rpm
